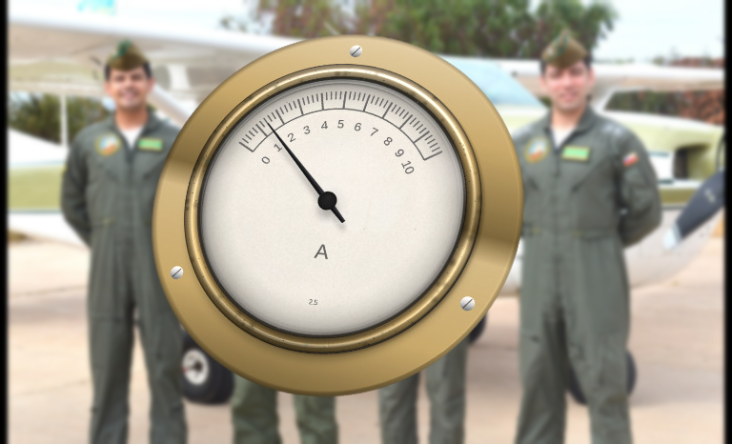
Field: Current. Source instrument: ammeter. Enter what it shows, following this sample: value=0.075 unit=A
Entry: value=1.4 unit=A
